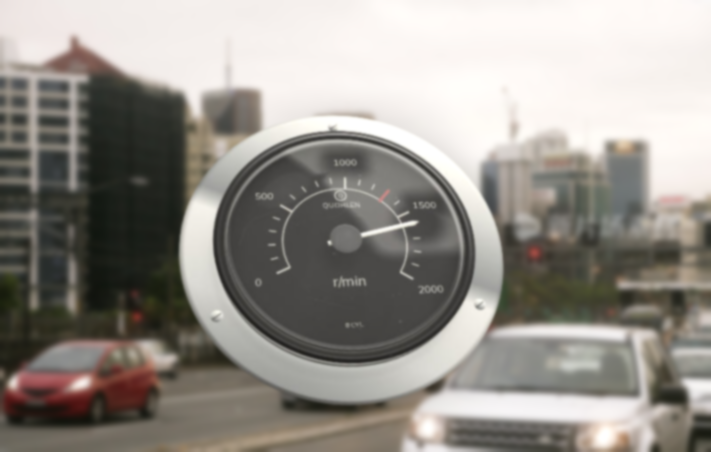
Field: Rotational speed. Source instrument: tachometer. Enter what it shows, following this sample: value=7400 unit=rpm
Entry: value=1600 unit=rpm
